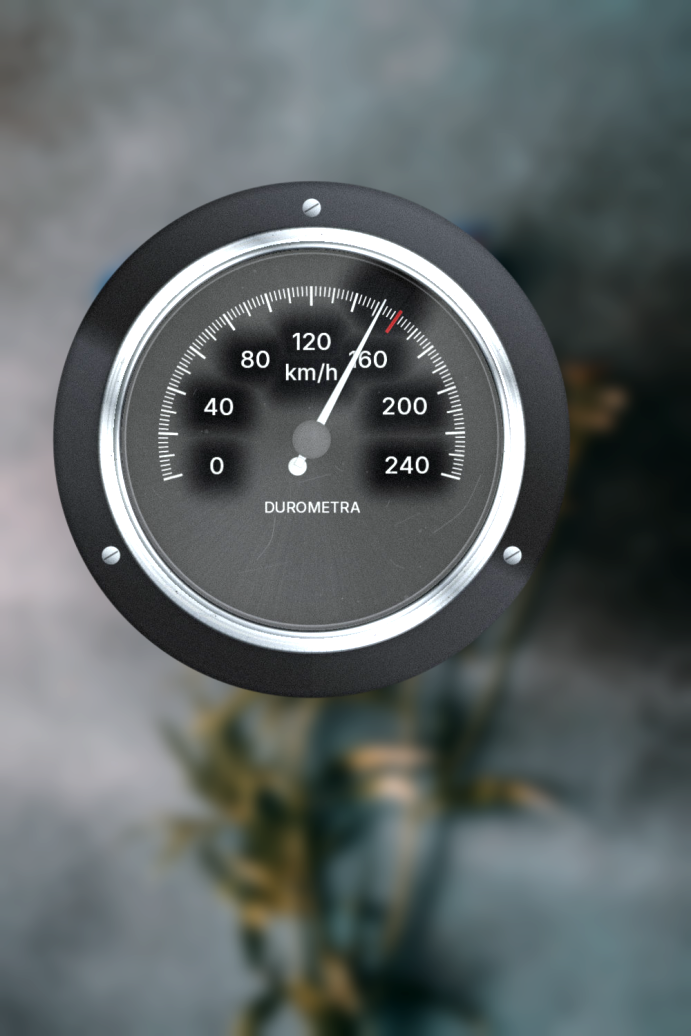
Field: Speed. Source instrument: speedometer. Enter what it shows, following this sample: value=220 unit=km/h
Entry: value=152 unit=km/h
